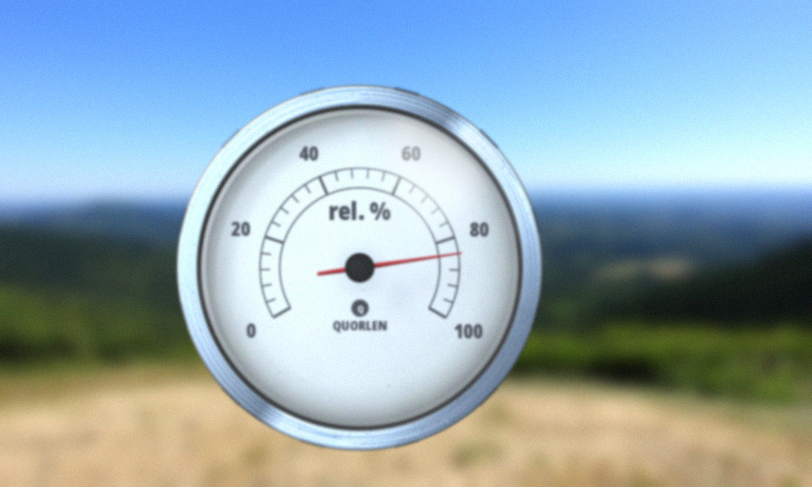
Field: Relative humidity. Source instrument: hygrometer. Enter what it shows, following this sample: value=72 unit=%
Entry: value=84 unit=%
